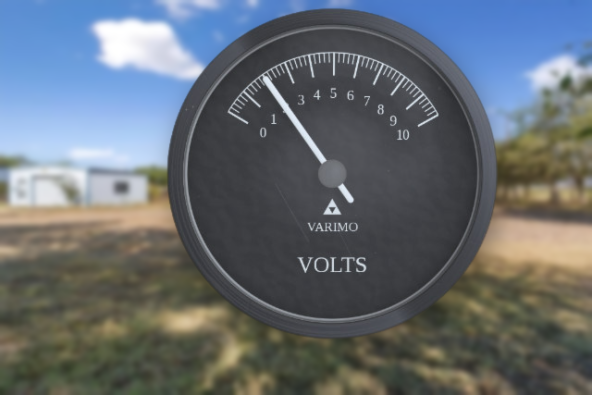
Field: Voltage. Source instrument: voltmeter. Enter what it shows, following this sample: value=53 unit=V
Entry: value=2 unit=V
